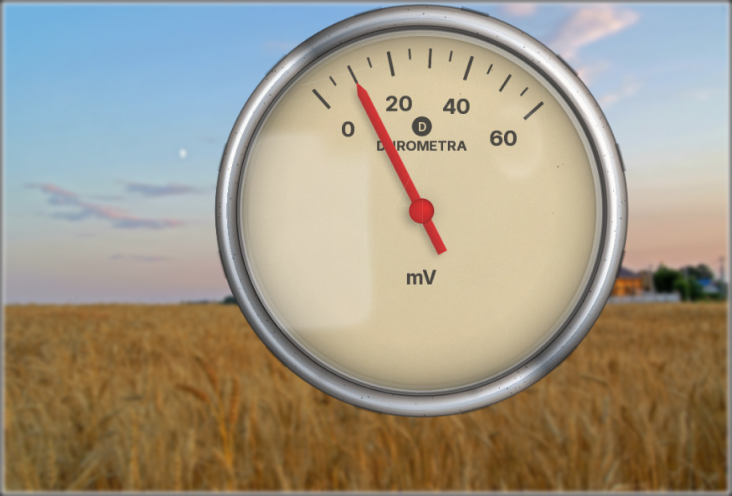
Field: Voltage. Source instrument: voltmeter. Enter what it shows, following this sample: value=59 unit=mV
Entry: value=10 unit=mV
